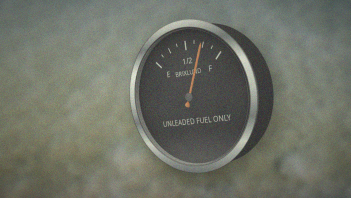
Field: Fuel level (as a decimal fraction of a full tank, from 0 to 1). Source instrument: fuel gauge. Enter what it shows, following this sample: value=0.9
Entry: value=0.75
